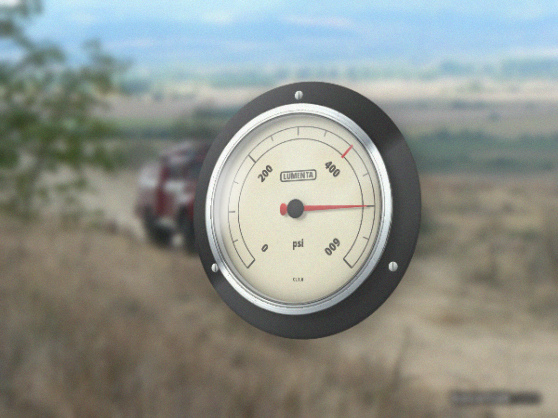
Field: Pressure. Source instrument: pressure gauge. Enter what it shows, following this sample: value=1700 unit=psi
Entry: value=500 unit=psi
